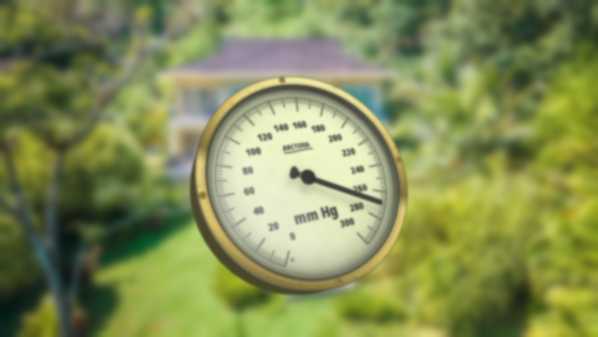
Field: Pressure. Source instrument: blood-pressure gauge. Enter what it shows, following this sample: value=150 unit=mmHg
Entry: value=270 unit=mmHg
